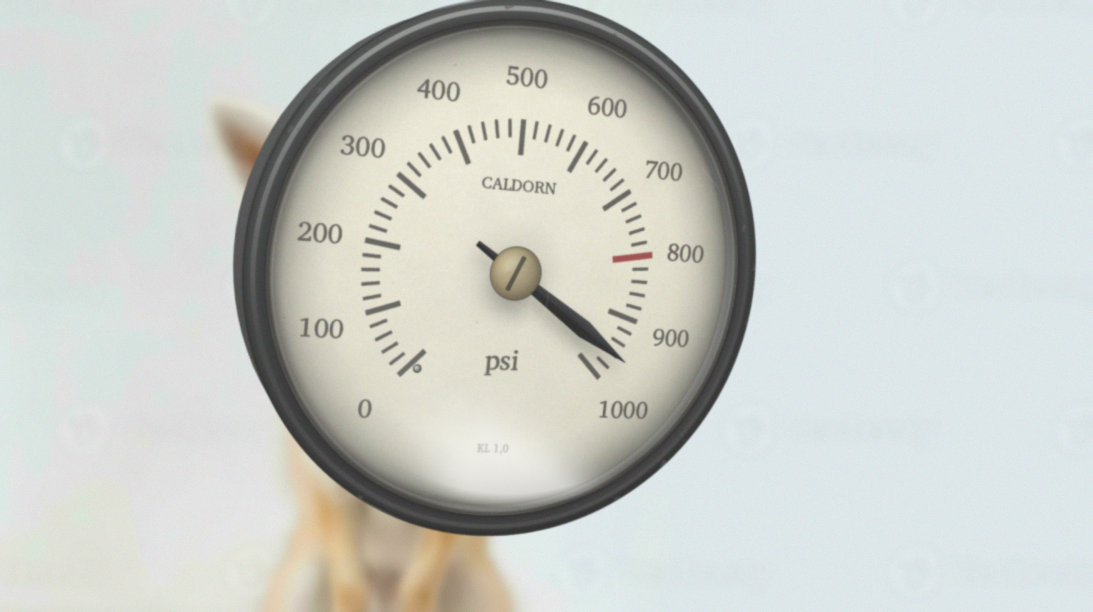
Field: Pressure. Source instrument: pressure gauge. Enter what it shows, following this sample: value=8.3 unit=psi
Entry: value=960 unit=psi
